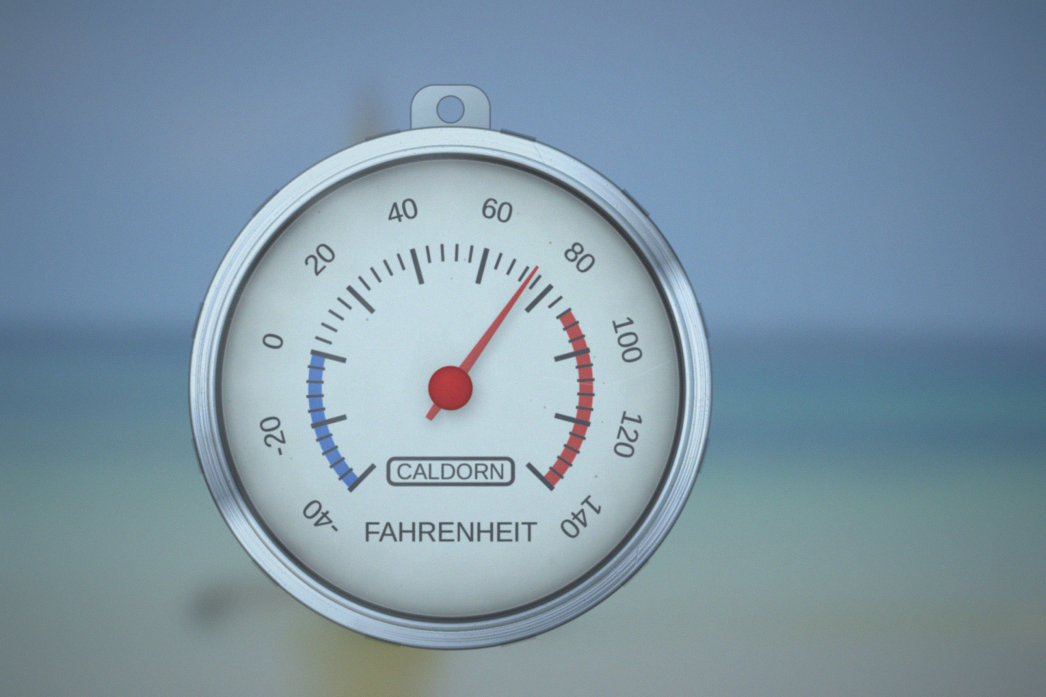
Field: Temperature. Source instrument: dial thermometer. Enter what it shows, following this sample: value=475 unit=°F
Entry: value=74 unit=°F
